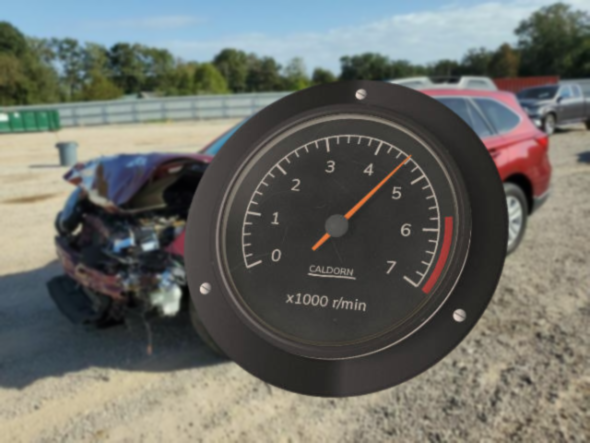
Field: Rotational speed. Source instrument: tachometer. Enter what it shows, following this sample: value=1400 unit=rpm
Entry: value=4600 unit=rpm
